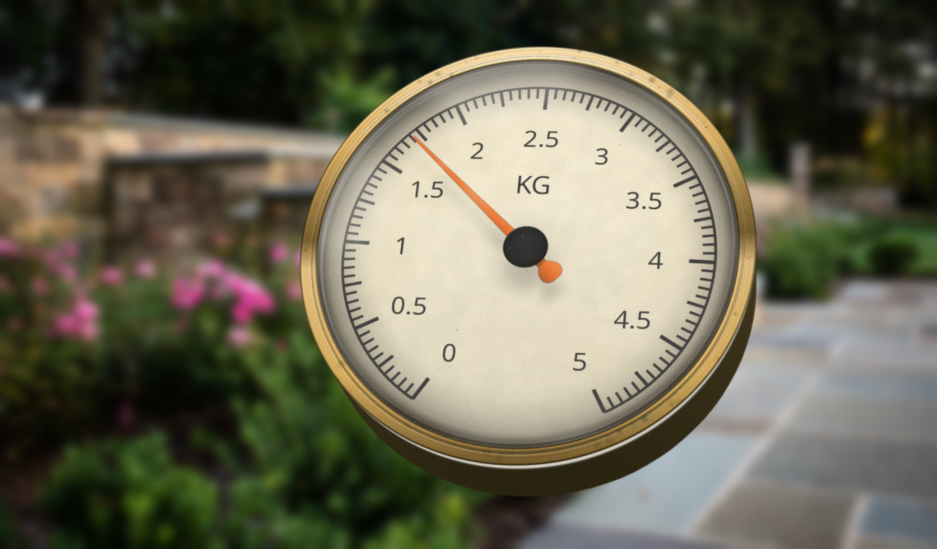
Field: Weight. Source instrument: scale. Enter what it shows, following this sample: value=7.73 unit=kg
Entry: value=1.7 unit=kg
